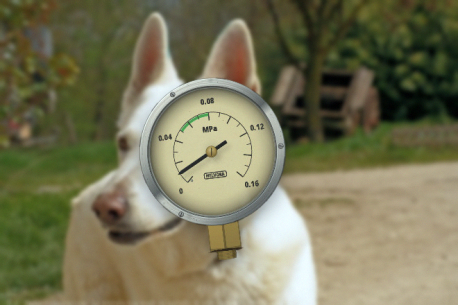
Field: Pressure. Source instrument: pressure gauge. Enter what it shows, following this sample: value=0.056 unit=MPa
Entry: value=0.01 unit=MPa
